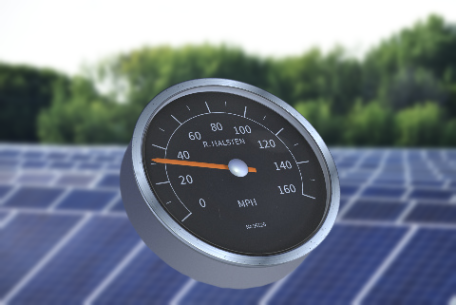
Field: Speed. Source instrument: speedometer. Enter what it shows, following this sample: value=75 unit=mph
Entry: value=30 unit=mph
